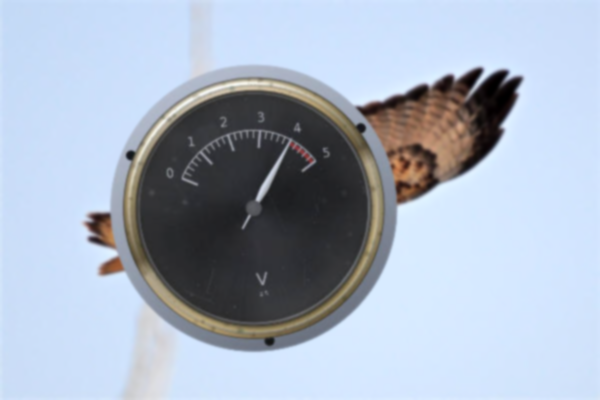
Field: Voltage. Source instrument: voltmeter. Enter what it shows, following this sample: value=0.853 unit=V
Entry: value=4 unit=V
